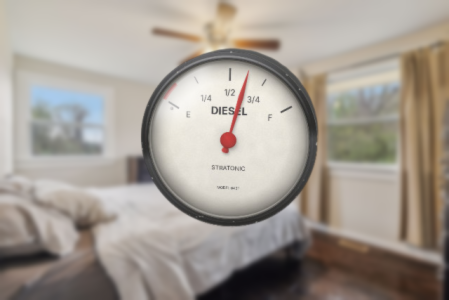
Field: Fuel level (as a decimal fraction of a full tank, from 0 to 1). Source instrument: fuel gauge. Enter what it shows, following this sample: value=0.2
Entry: value=0.625
